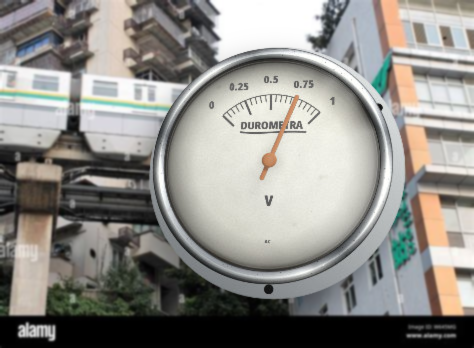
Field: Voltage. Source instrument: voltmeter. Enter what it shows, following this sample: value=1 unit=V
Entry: value=0.75 unit=V
